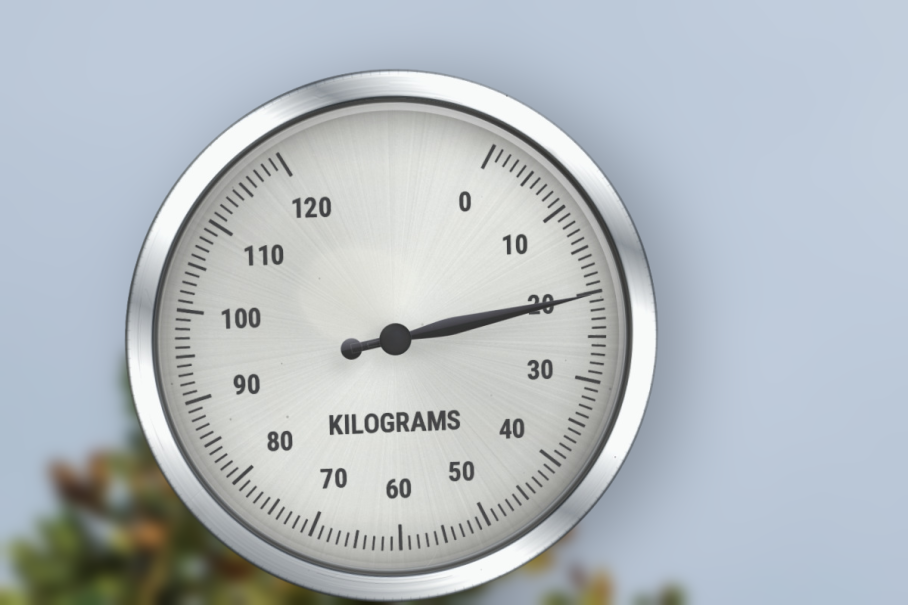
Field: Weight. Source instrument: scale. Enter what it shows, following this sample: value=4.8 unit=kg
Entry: value=20 unit=kg
